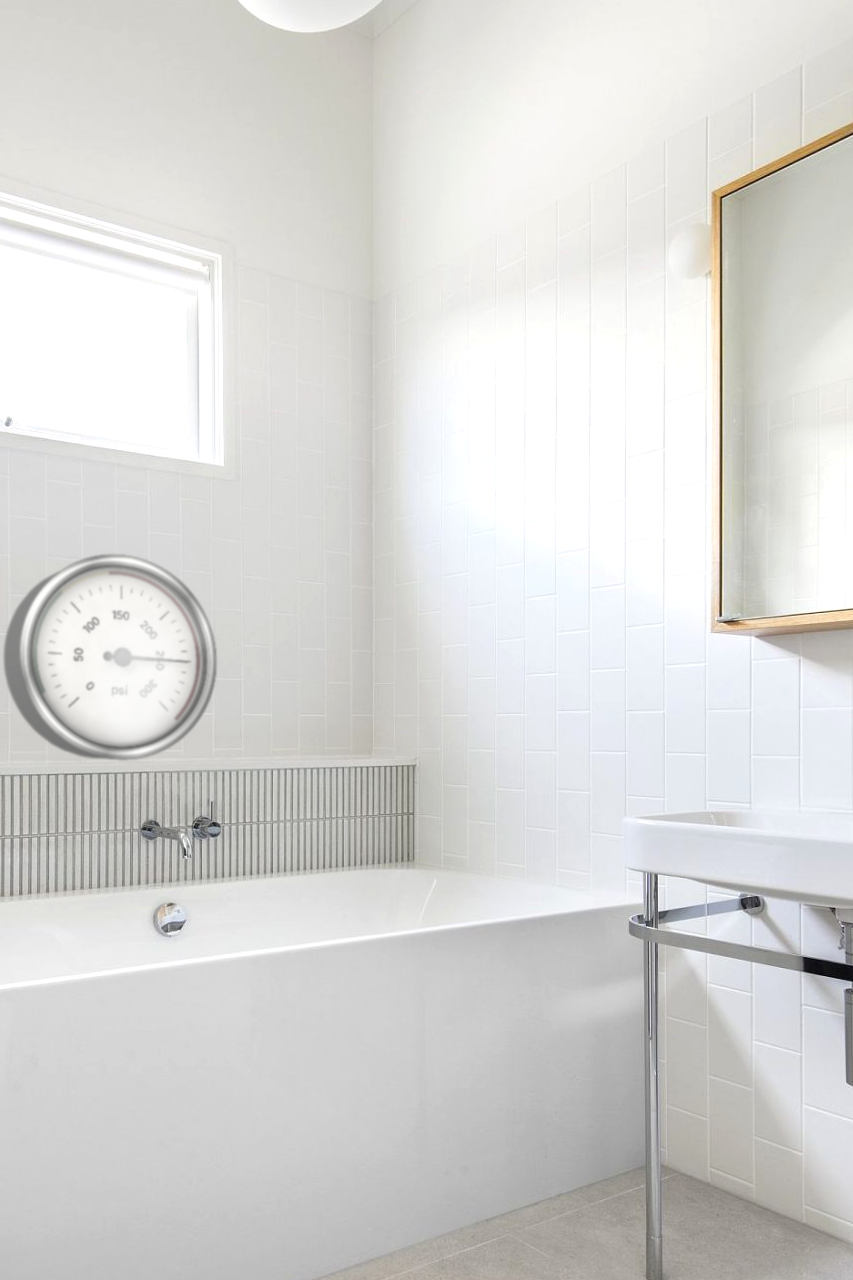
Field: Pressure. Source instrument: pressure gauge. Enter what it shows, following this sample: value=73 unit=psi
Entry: value=250 unit=psi
